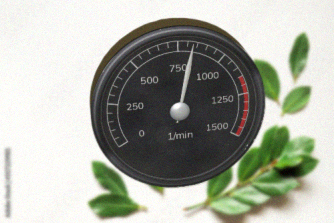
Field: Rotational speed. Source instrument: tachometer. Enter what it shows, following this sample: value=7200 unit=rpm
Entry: value=825 unit=rpm
